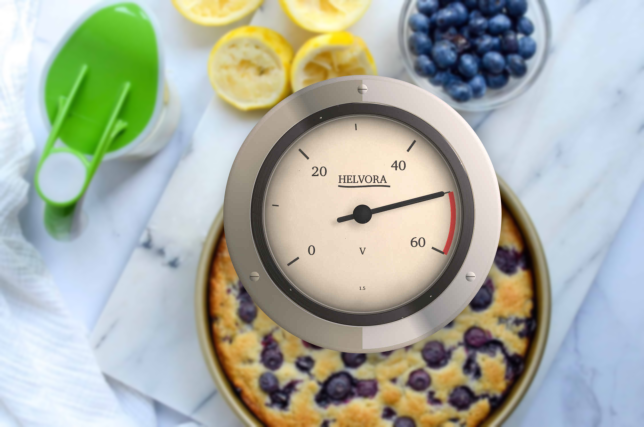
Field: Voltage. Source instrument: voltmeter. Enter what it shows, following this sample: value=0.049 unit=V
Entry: value=50 unit=V
